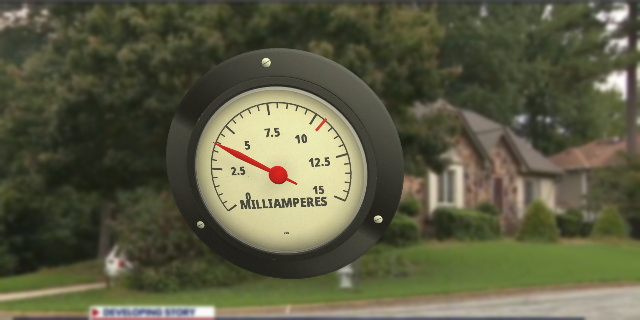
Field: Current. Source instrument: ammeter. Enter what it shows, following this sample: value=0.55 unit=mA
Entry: value=4 unit=mA
